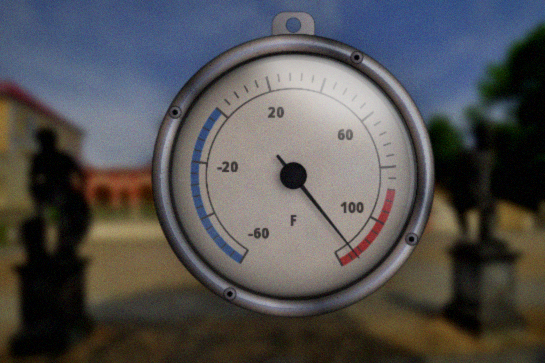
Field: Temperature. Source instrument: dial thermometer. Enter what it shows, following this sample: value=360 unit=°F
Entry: value=114 unit=°F
